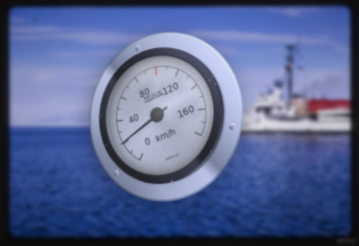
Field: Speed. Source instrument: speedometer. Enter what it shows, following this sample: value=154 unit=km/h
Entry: value=20 unit=km/h
